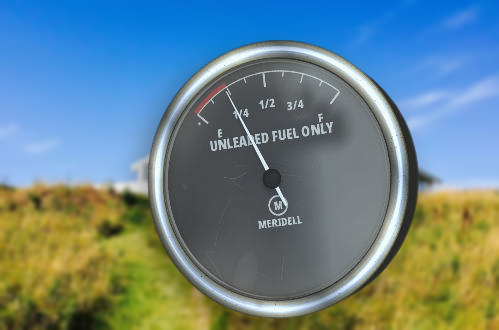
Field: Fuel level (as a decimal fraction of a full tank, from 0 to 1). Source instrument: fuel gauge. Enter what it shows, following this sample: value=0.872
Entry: value=0.25
